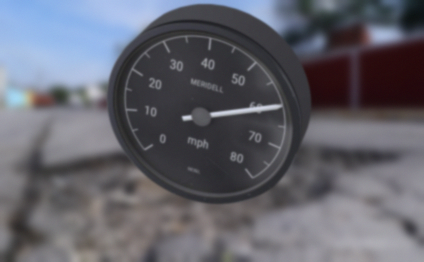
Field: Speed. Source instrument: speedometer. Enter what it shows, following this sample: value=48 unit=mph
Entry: value=60 unit=mph
